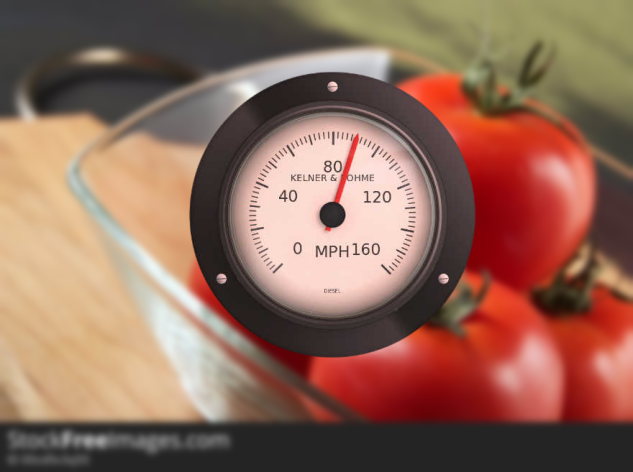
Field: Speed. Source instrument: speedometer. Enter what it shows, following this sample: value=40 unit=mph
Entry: value=90 unit=mph
